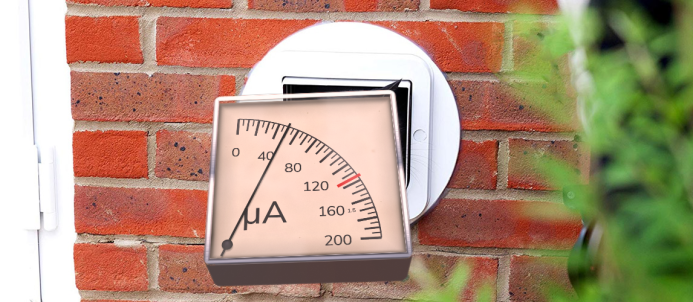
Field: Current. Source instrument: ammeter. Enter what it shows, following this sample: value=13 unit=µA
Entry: value=50 unit=µA
